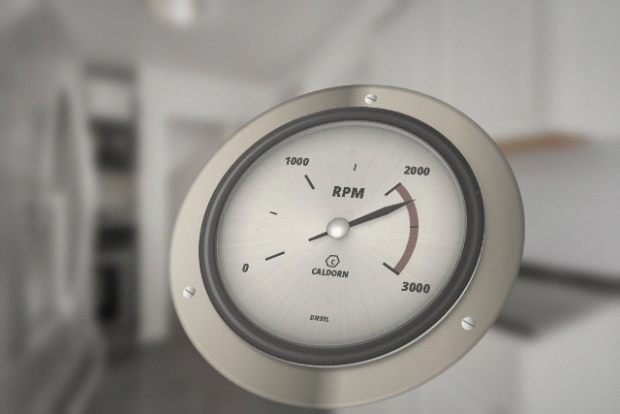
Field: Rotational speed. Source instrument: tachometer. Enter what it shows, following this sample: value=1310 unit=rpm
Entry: value=2250 unit=rpm
